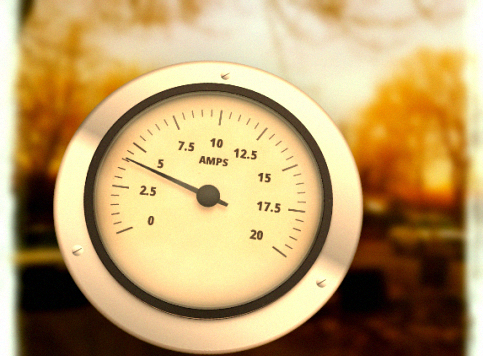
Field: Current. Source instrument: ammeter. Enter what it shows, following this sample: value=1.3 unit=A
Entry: value=4 unit=A
